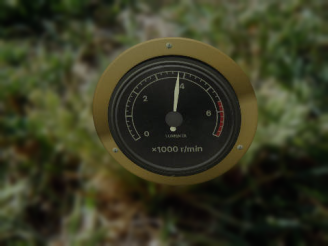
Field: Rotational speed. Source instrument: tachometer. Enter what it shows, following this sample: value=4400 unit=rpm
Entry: value=3800 unit=rpm
